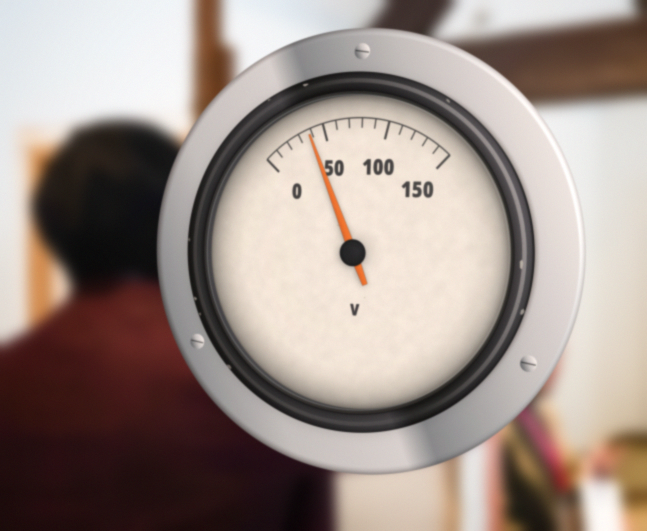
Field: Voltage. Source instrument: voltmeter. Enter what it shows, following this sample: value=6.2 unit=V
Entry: value=40 unit=V
